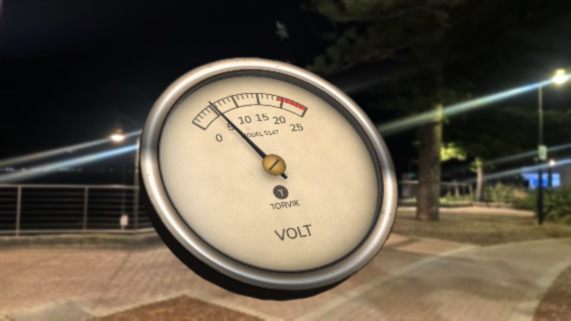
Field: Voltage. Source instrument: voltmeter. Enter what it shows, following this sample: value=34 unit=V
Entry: value=5 unit=V
